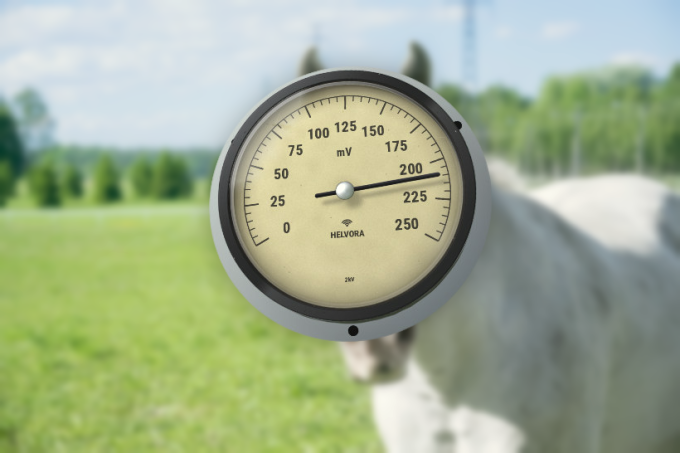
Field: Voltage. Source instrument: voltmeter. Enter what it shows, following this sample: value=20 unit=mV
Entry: value=210 unit=mV
